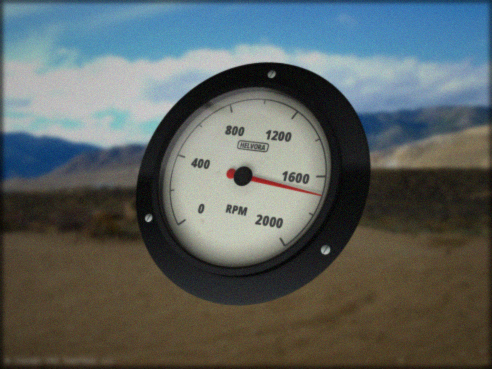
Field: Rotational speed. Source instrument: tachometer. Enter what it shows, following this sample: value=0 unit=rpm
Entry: value=1700 unit=rpm
